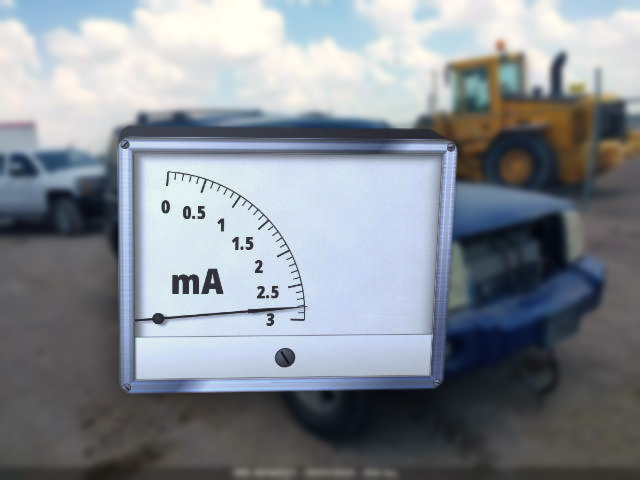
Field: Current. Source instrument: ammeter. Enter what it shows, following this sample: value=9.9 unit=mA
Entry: value=2.8 unit=mA
